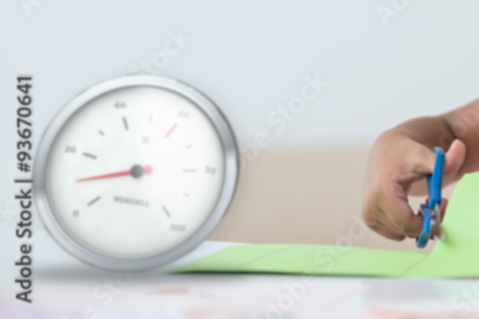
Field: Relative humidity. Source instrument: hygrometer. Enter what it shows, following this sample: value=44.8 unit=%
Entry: value=10 unit=%
